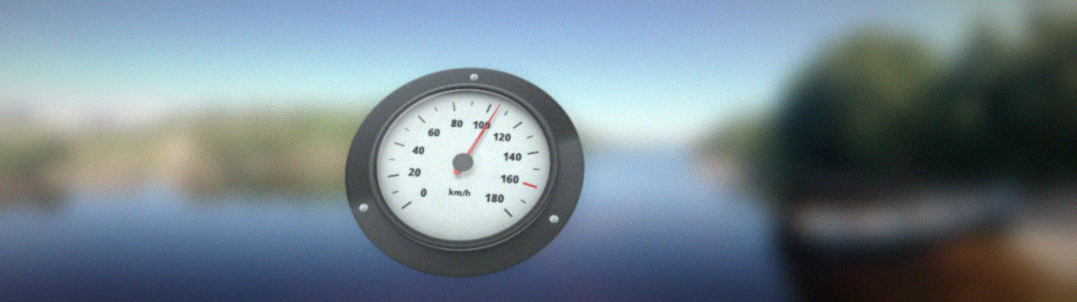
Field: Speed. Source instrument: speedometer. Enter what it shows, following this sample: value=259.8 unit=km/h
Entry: value=105 unit=km/h
